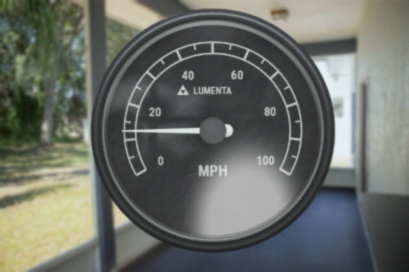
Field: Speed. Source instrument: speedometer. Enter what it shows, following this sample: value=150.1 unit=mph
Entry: value=12.5 unit=mph
